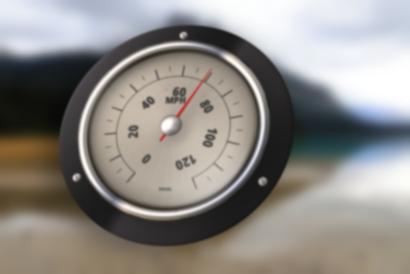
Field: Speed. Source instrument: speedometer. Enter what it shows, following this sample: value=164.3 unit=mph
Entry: value=70 unit=mph
